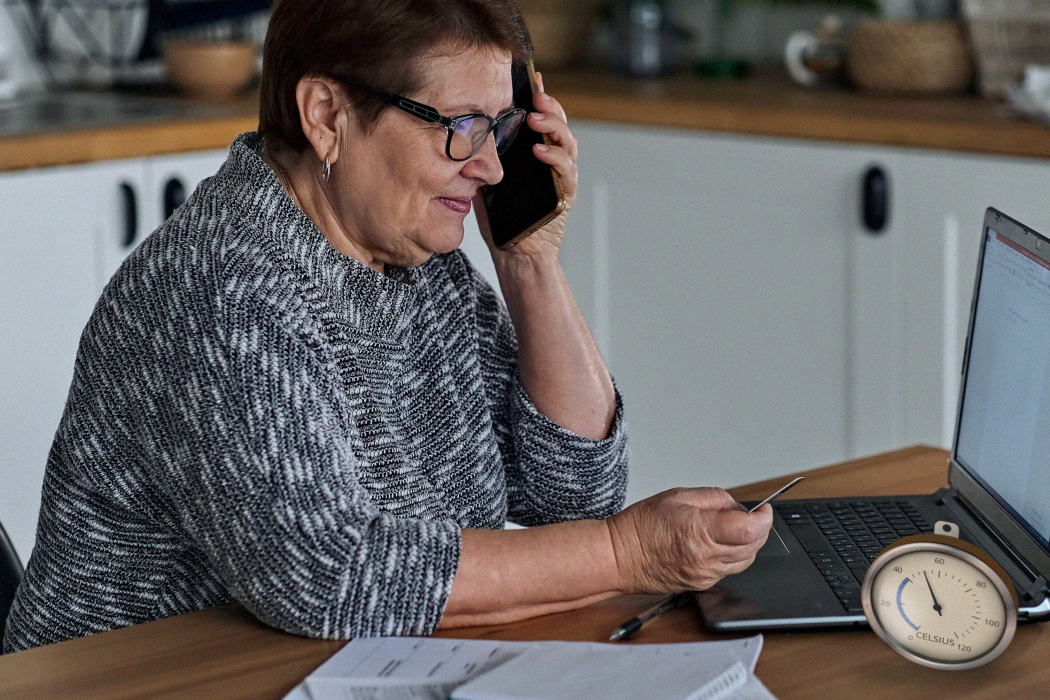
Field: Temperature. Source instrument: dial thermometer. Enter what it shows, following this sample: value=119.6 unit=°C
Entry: value=52 unit=°C
